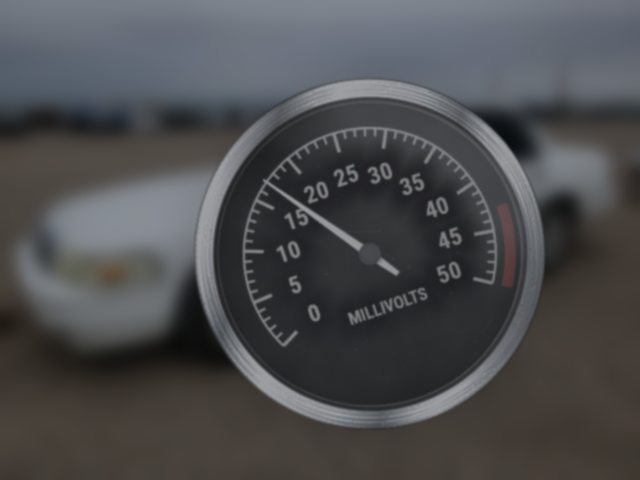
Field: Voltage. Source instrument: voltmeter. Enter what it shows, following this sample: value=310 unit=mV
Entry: value=17 unit=mV
